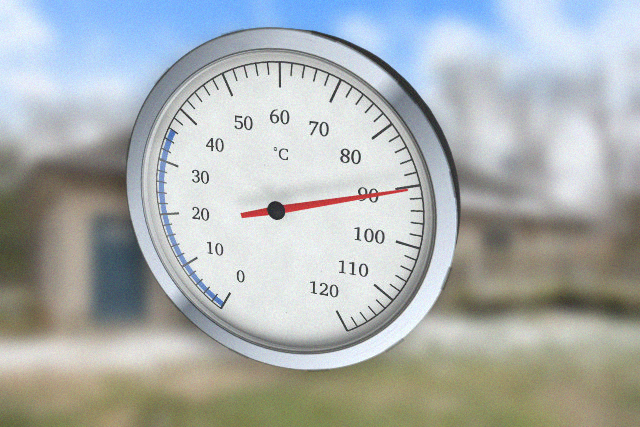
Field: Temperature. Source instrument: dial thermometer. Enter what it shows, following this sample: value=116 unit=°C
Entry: value=90 unit=°C
